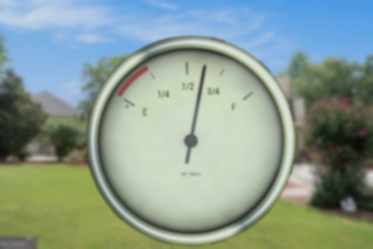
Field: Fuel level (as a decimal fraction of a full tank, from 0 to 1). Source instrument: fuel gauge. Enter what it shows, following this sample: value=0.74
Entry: value=0.625
